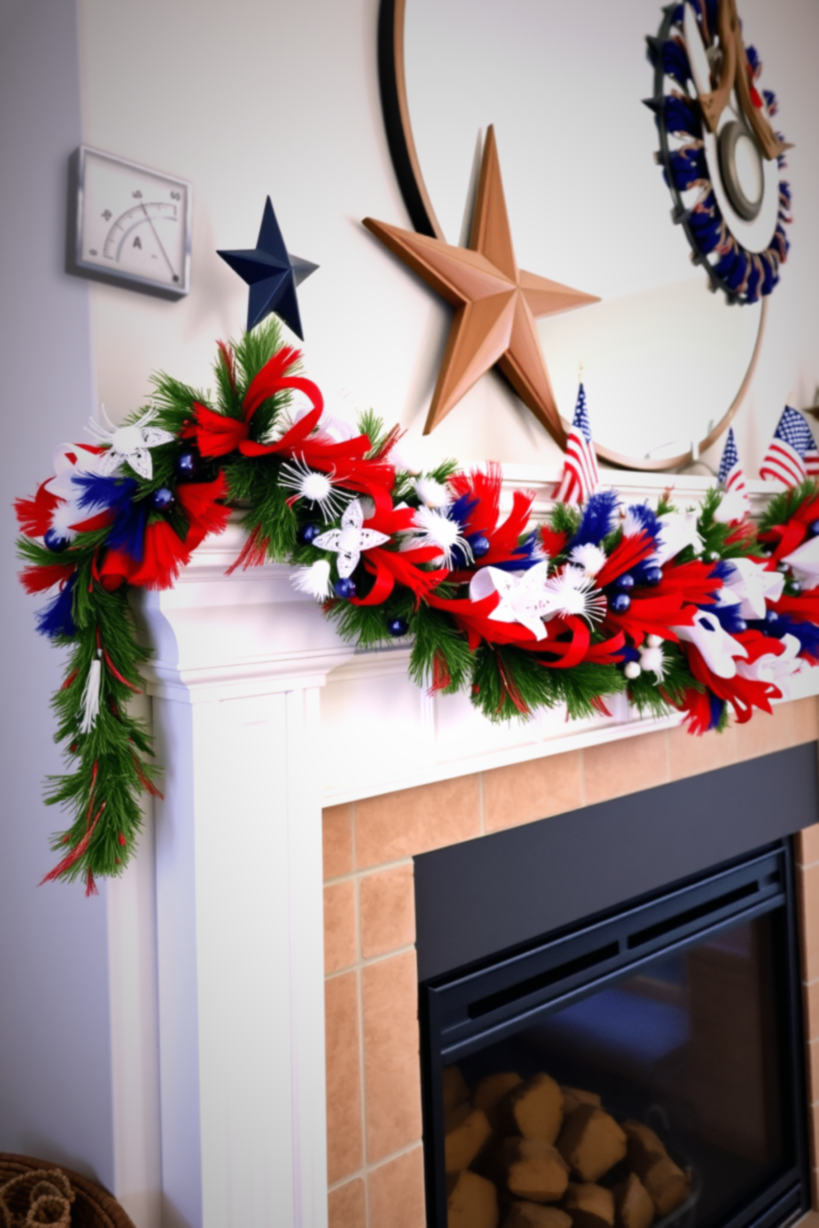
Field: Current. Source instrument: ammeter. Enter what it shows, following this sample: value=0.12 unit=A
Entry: value=40 unit=A
